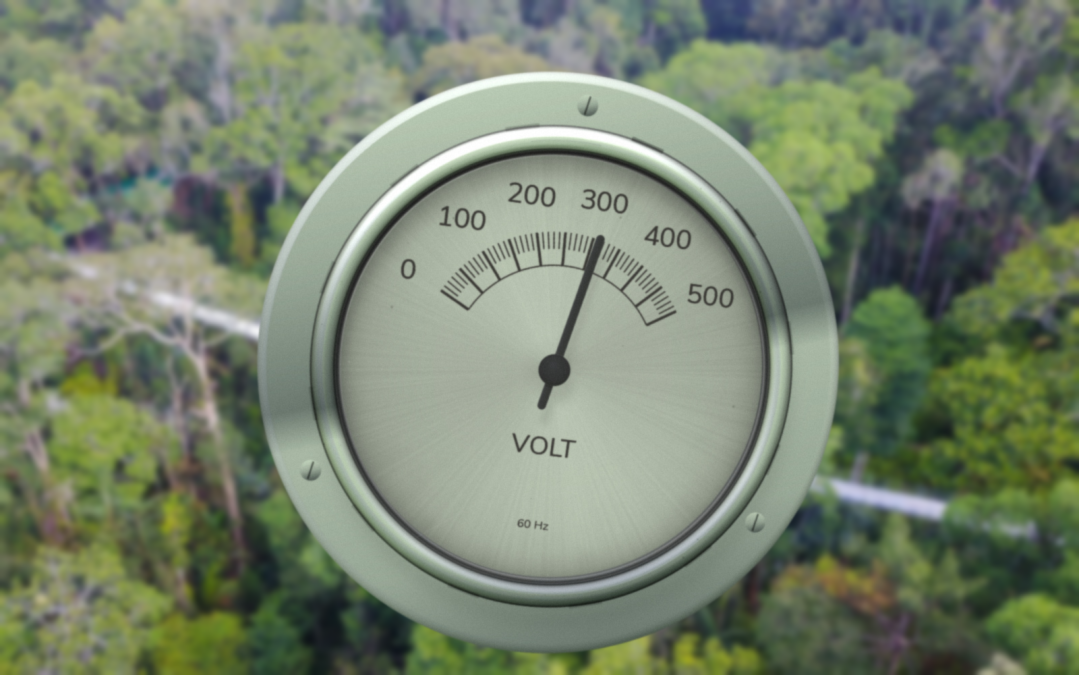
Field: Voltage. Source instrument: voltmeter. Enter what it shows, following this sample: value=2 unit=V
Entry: value=310 unit=V
